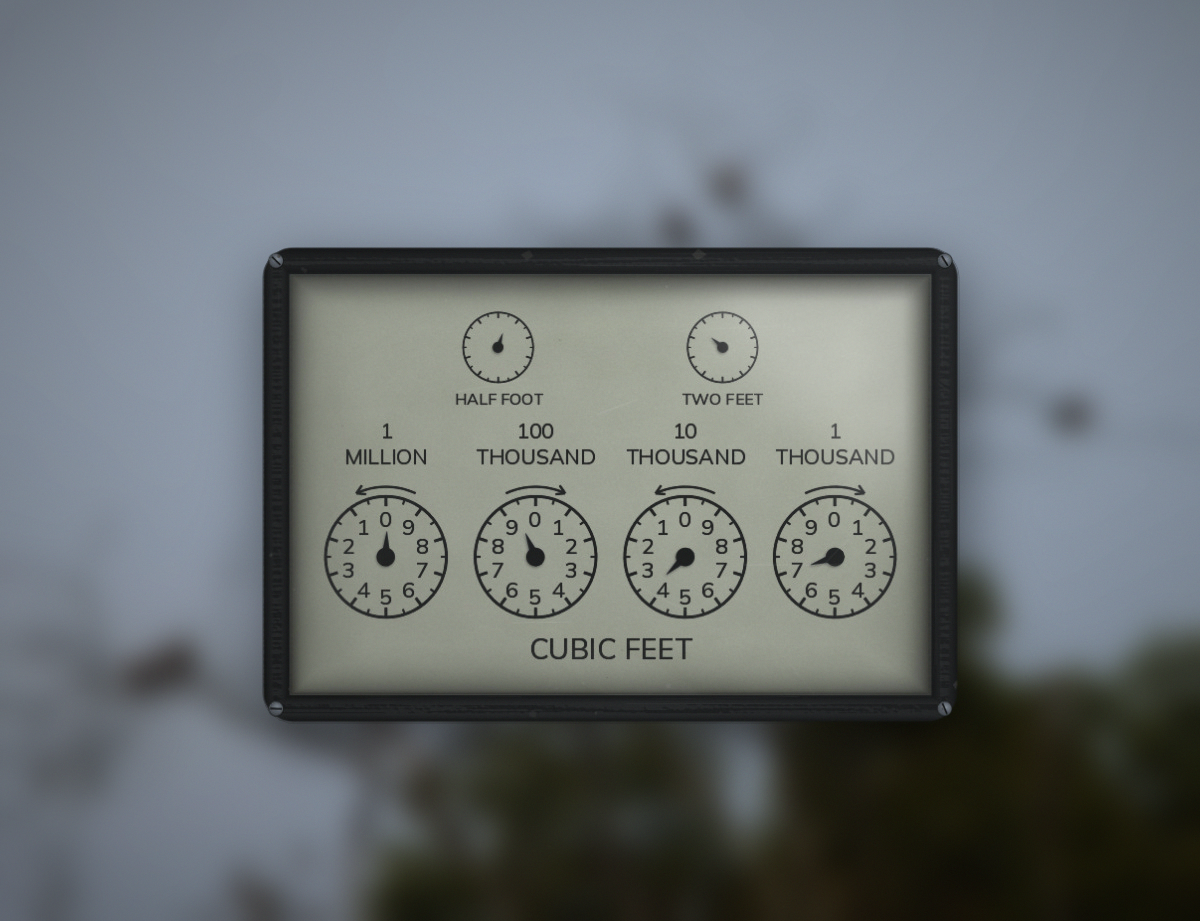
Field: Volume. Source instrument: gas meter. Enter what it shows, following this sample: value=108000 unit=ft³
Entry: value=993700 unit=ft³
